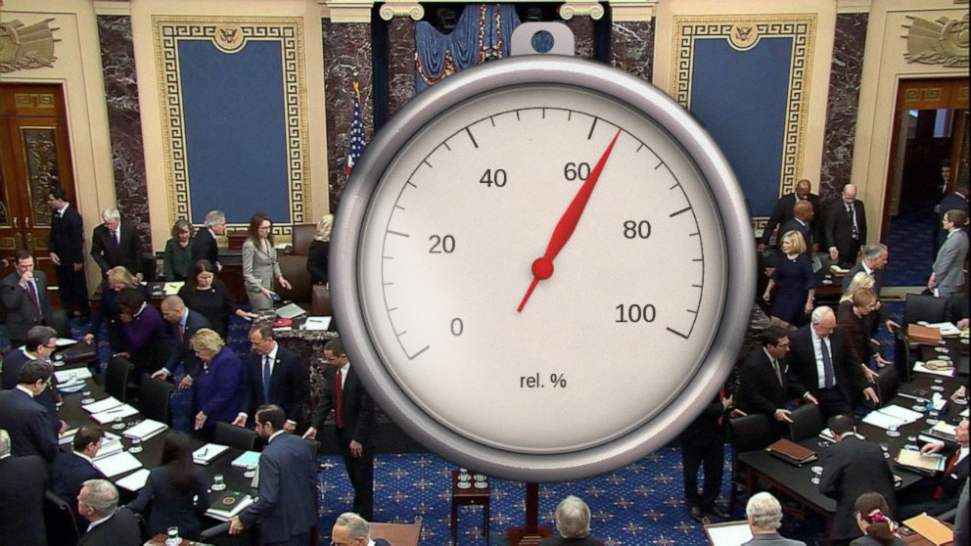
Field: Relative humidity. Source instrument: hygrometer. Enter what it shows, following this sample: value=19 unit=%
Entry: value=64 unit=%
